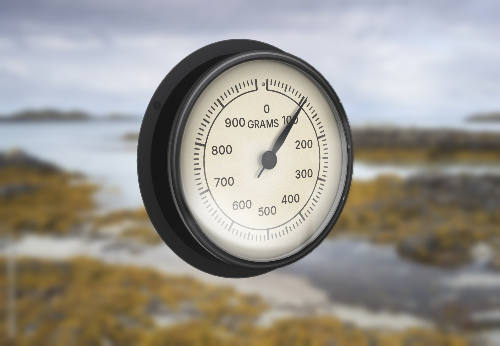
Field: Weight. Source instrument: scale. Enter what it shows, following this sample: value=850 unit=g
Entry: value=100 unit=g
